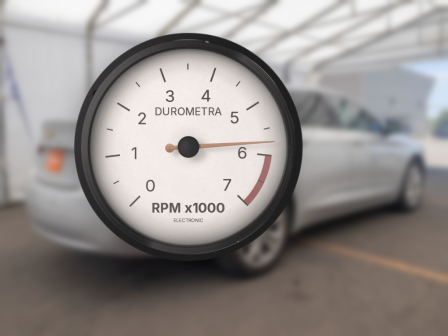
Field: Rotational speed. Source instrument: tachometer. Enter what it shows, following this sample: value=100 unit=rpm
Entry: value=5750 unit=rpm
